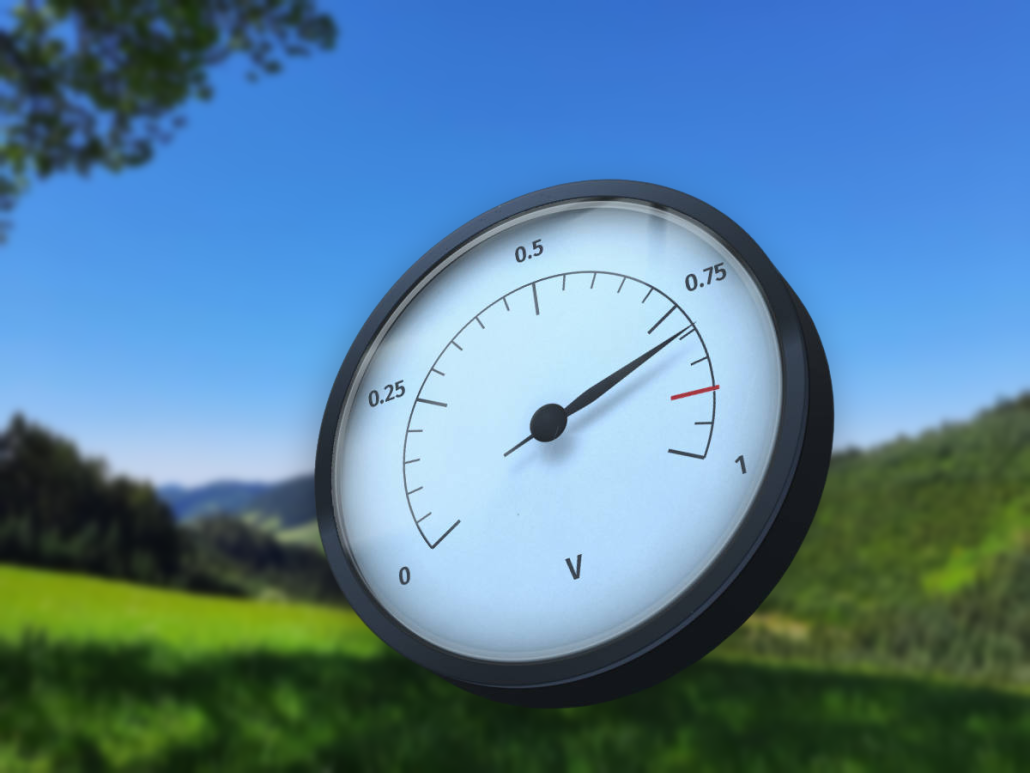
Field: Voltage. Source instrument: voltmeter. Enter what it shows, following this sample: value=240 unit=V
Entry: value=0.8 unit=V
